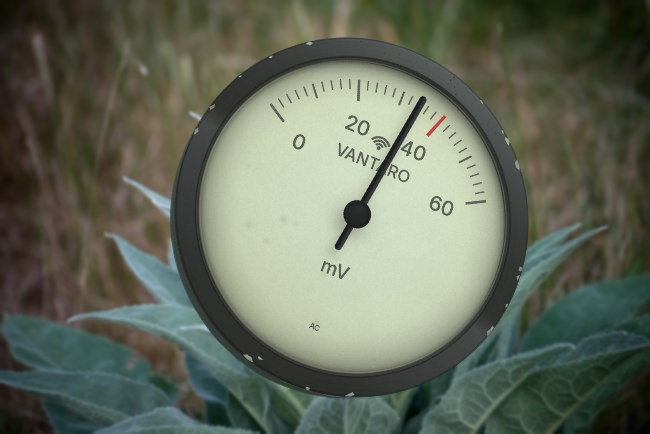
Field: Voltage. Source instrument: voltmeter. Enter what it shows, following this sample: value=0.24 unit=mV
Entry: value=34 unit=mV
